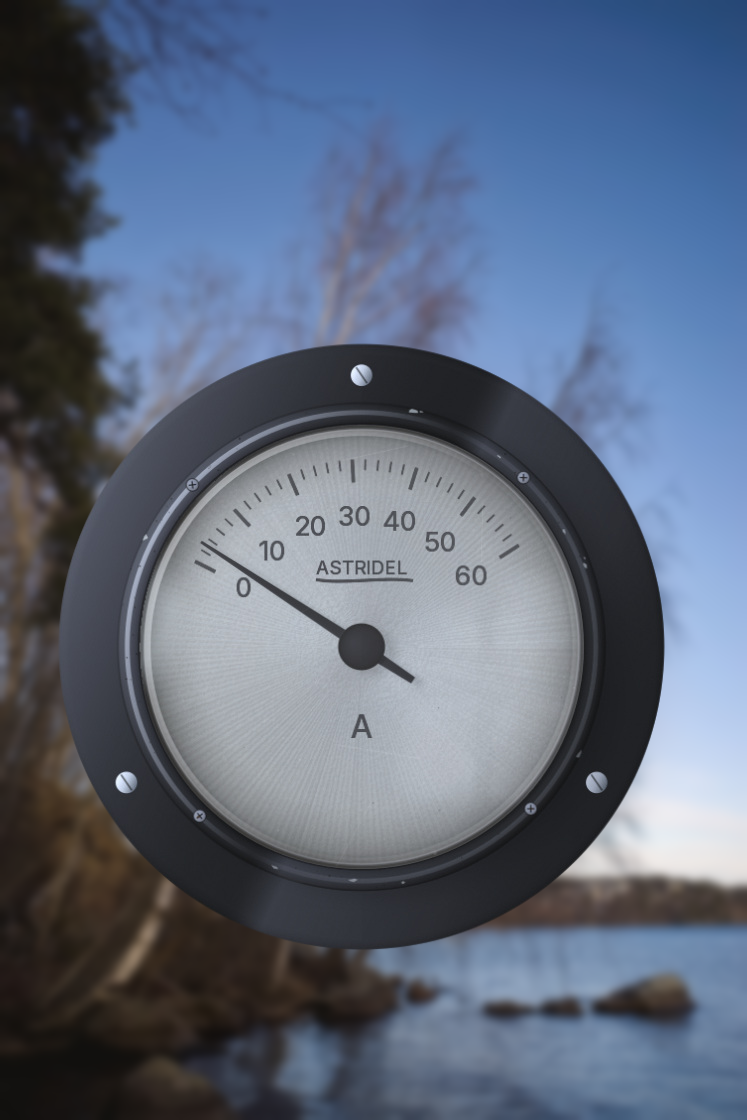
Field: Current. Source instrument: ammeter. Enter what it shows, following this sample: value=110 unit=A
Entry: value=3 unit=A
